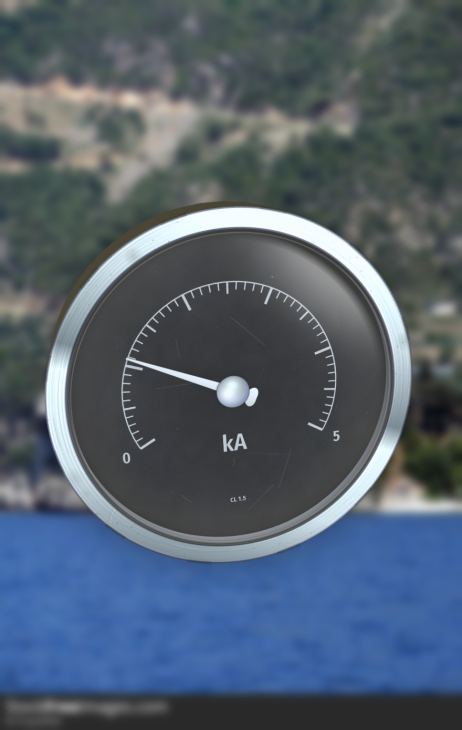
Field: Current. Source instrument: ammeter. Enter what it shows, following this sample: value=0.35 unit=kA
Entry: value=1.1 unit=kA
